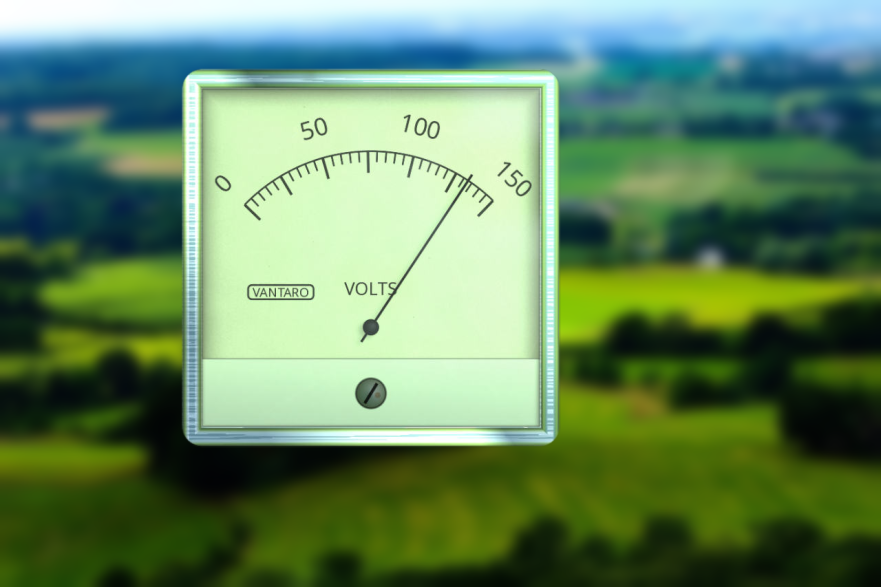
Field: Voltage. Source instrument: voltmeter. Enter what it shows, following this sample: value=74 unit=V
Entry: value=132.5 unit=V
